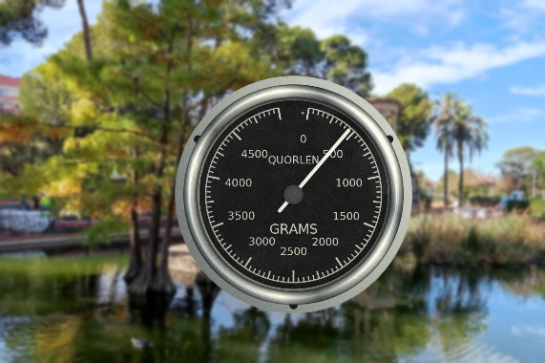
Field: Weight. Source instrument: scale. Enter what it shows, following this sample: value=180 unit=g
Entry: value=450 unit=g
